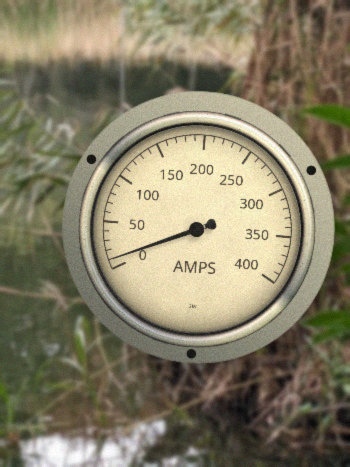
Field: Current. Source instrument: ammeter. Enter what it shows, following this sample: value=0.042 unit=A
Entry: value=10 unit=A
